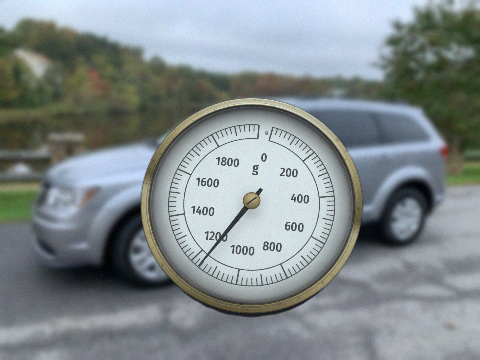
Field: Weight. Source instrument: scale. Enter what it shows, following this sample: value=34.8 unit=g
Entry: value=1160 unit=g
